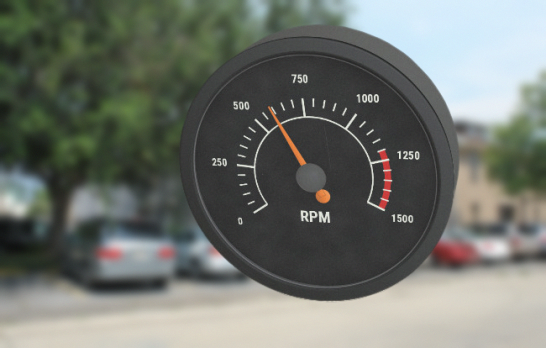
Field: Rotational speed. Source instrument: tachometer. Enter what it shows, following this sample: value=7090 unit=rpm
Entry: value=600 unit=rpm
